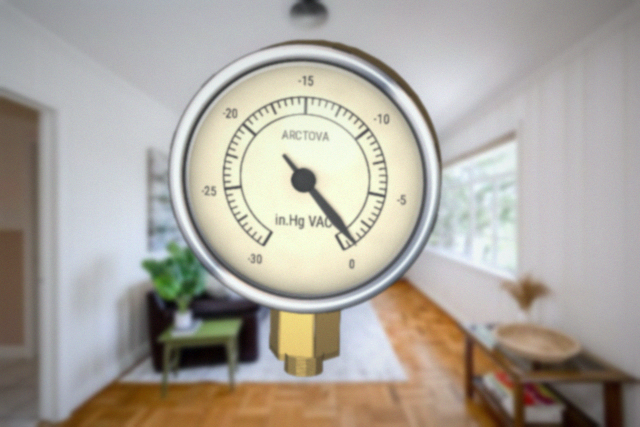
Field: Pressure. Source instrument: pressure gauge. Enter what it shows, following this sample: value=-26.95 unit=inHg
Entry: value=-1 unit=inHg
